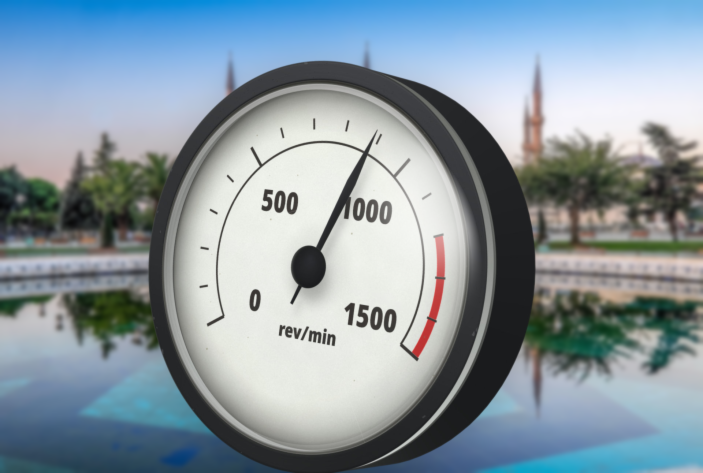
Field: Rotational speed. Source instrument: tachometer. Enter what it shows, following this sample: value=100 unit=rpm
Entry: value=900 unit=rpm
